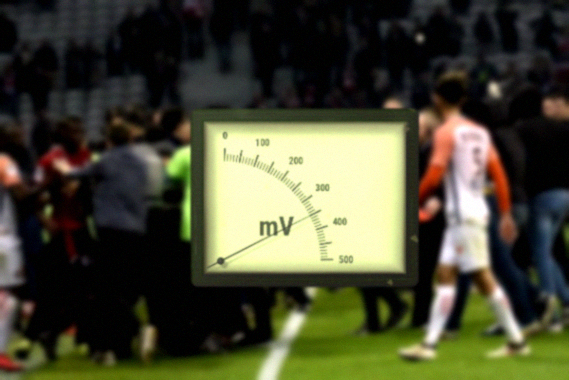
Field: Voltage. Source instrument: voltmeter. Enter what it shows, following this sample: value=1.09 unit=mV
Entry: value=350 unit=mV
